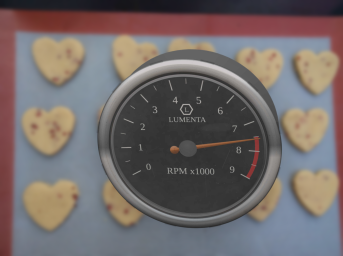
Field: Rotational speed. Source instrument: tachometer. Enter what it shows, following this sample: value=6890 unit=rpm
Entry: value=7500 unit=rpm
